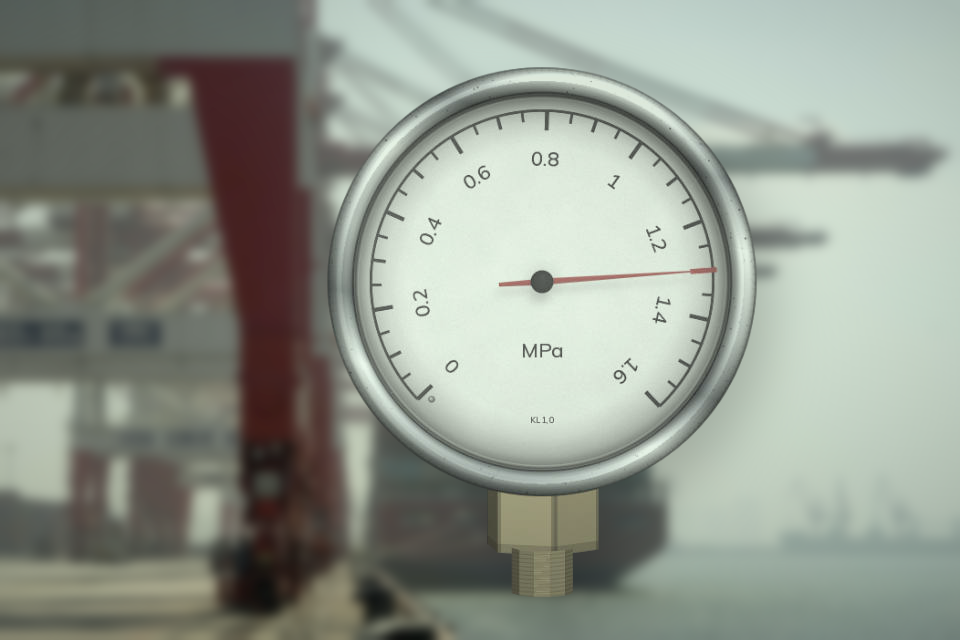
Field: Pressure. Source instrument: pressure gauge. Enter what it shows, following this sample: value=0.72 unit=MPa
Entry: value=1.3 unit=MPa
